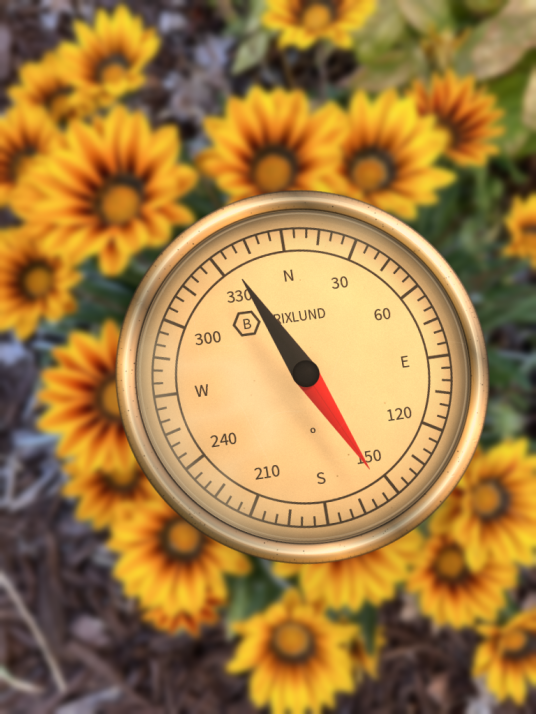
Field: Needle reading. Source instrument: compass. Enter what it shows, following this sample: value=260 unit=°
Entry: value=155 unit=°
